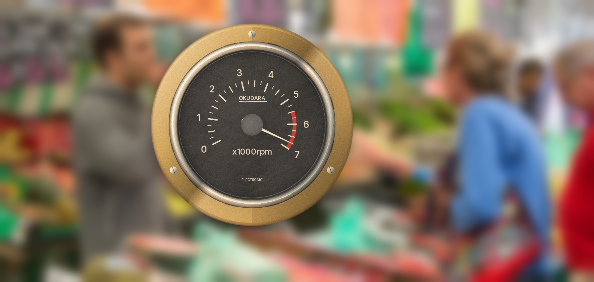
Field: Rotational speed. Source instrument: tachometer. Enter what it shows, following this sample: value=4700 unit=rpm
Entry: value=6750 unit=rpm
